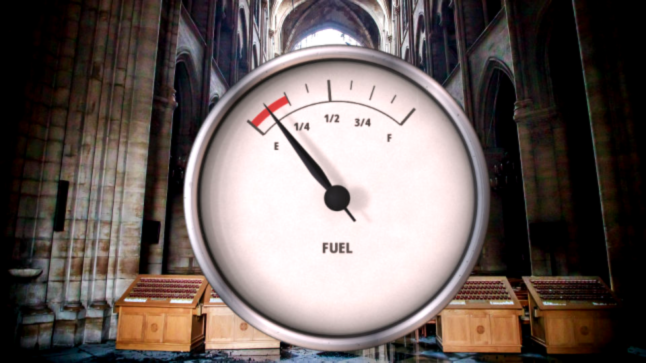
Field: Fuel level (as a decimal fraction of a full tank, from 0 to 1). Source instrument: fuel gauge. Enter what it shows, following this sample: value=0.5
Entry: value=0.125
